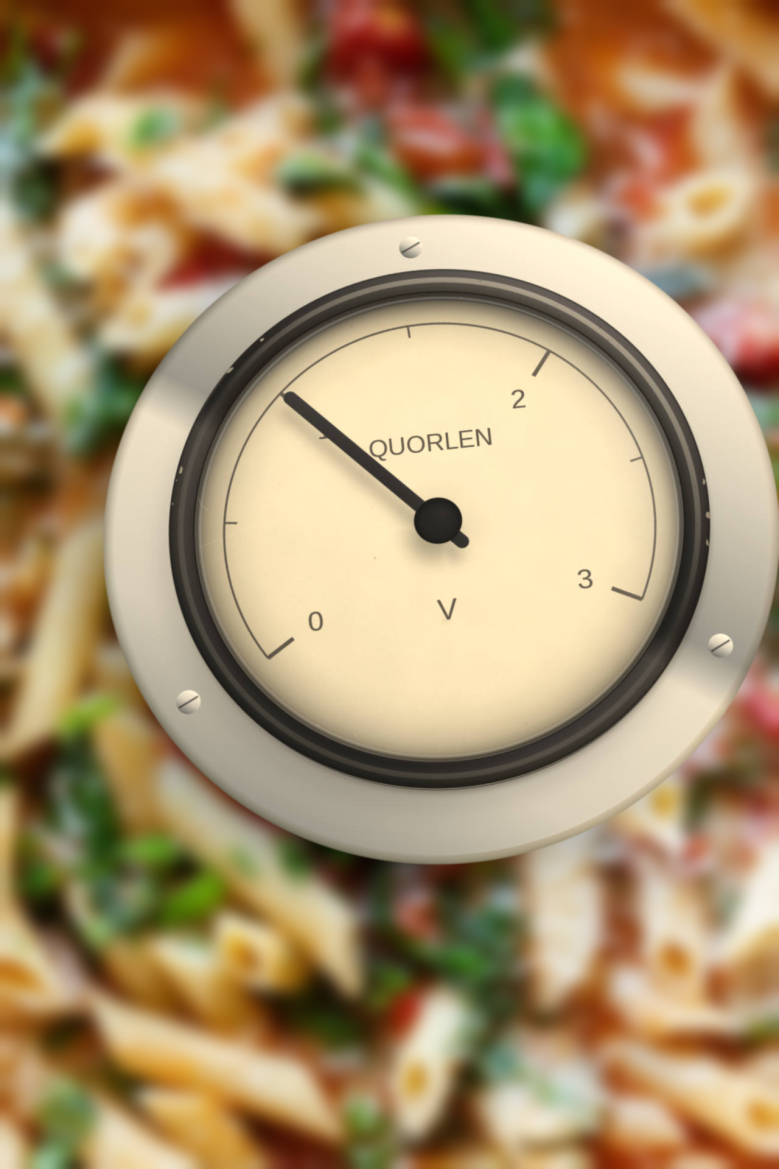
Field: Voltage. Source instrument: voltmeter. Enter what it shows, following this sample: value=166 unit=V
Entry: value=1 unit=V
